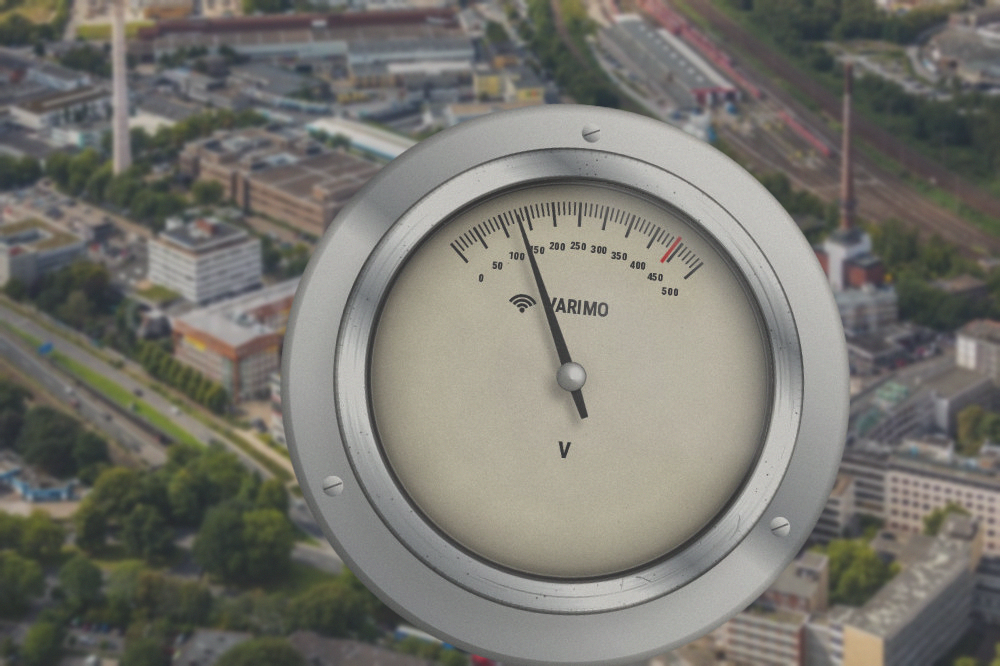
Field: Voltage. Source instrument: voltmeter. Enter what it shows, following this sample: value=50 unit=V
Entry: value=130 unit=V
